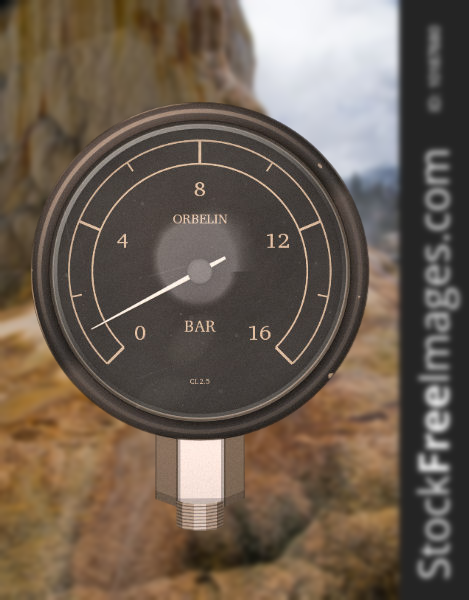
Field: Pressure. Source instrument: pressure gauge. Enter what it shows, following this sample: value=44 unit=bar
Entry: value=1 unit=bar
